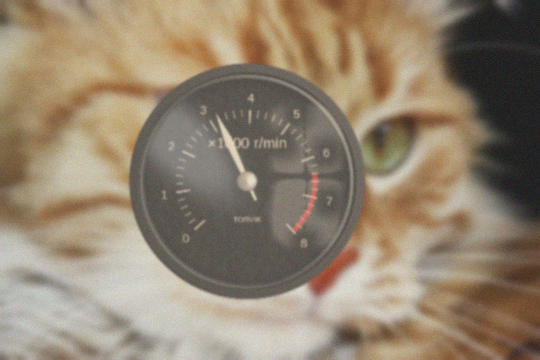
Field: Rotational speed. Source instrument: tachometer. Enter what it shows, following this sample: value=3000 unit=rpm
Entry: value=3200 unit=rpm
